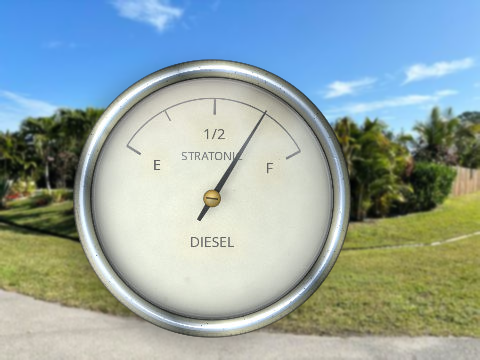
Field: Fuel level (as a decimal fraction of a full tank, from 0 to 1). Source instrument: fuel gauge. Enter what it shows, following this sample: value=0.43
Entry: value=0.75
